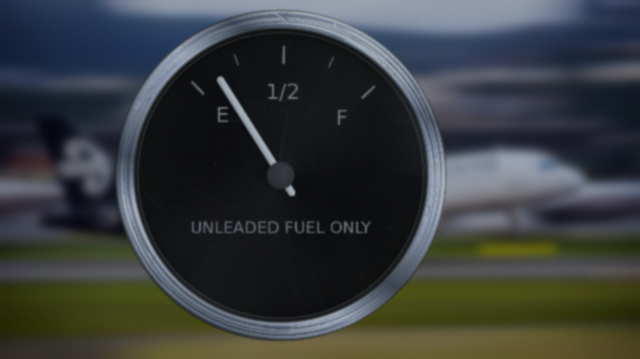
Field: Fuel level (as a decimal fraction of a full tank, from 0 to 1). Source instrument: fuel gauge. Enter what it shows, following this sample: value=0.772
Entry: value=0.125
